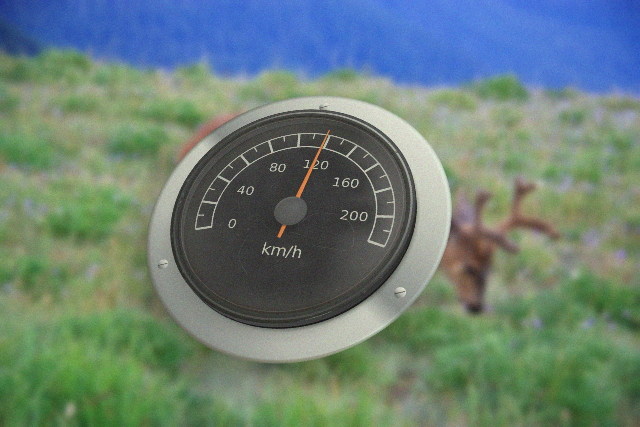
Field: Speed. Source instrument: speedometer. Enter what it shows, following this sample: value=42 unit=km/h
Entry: value=120 unit=km/h
